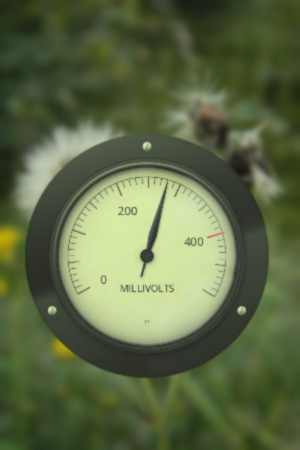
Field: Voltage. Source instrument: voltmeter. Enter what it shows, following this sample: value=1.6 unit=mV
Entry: value=280 unit=mV
